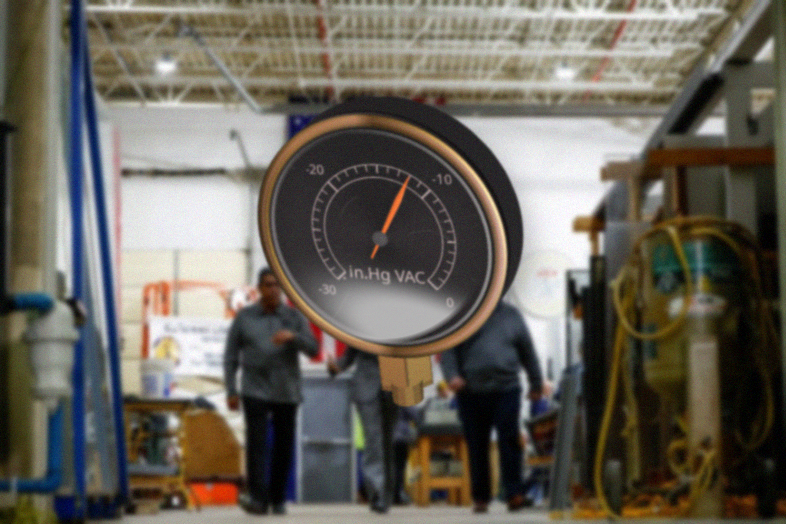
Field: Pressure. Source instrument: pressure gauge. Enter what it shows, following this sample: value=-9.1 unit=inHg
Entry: value=-12 unit=inHg
